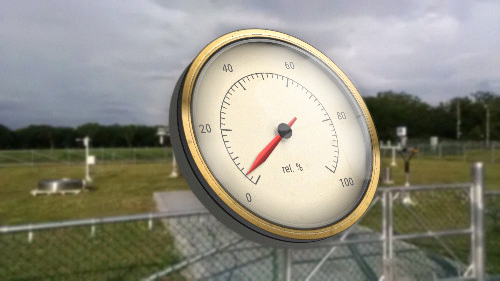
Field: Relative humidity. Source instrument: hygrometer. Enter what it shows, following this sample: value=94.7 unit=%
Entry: value=4 unit=%
